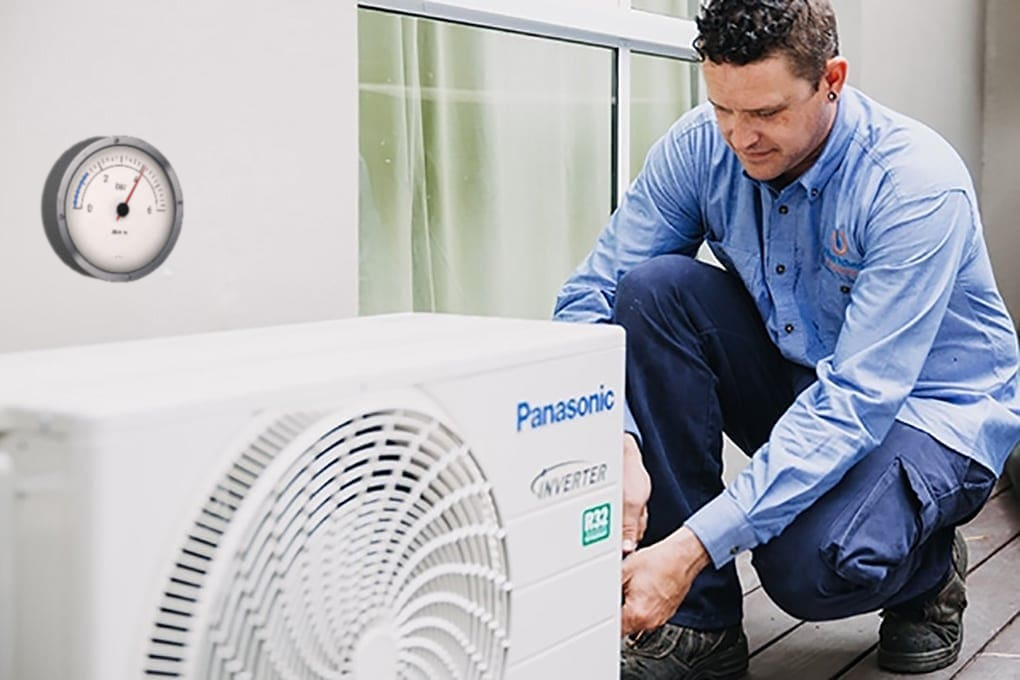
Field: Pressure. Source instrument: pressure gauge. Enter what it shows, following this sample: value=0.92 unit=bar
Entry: value=4 unit=bar
